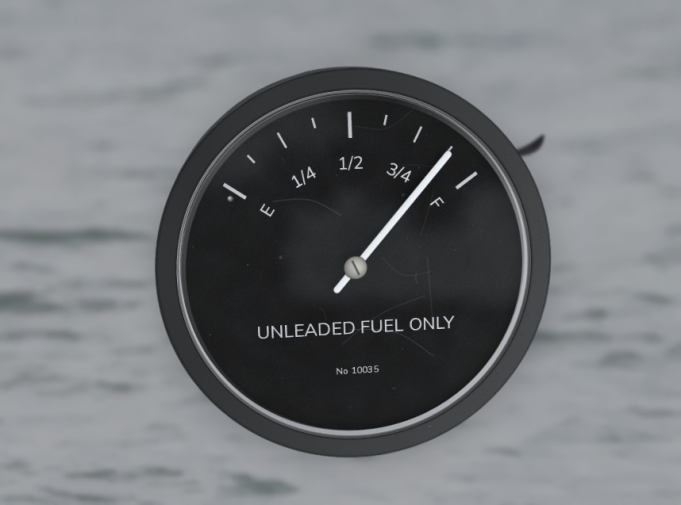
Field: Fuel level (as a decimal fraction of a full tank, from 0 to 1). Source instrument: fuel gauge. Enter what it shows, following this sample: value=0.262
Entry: value=0.875
